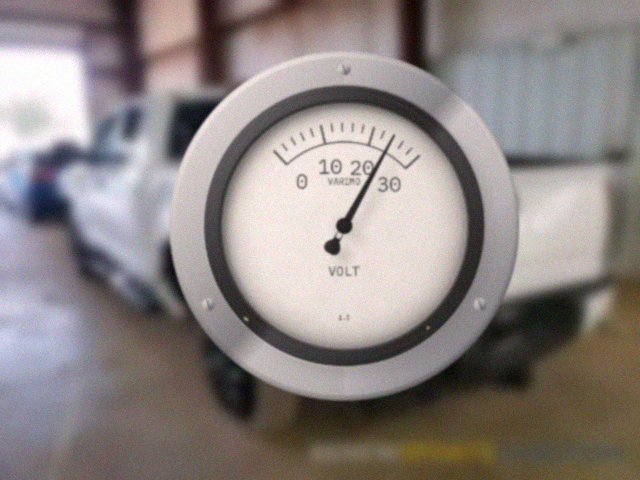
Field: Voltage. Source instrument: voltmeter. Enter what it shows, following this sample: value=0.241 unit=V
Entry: value=24 unit=V
